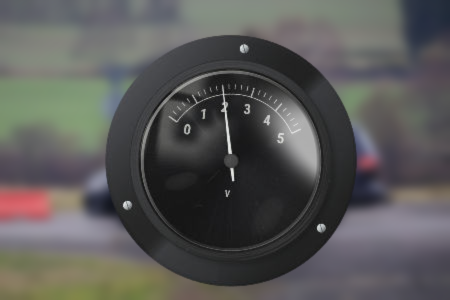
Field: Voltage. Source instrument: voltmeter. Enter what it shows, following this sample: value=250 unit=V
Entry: value=2 unit=V
